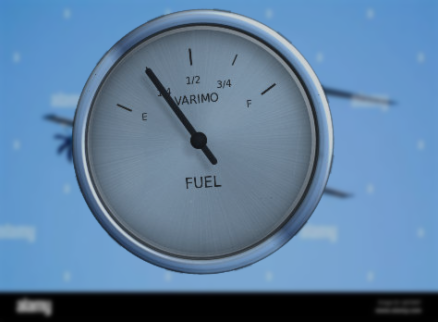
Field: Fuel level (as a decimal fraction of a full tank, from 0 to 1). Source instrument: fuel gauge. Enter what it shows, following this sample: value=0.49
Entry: value=0.25
